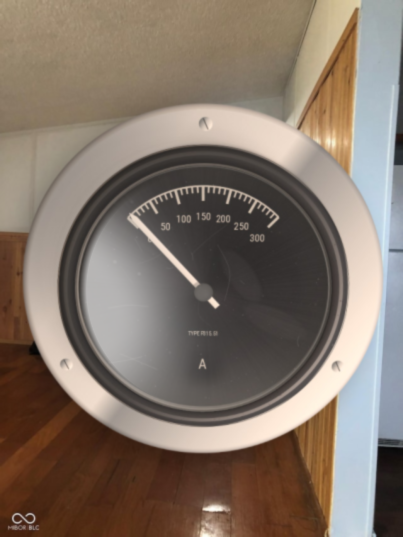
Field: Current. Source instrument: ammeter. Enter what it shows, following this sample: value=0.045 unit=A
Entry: value=10 unit=A
